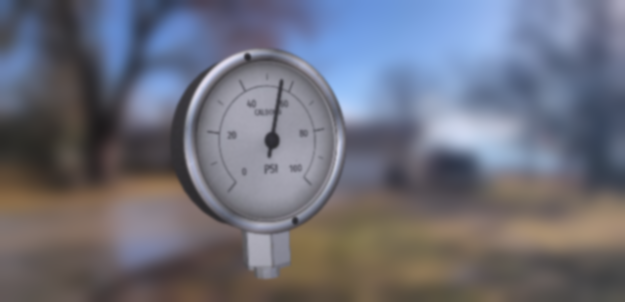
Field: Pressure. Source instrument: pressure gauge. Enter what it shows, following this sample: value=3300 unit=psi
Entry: value=55 unit=psi
